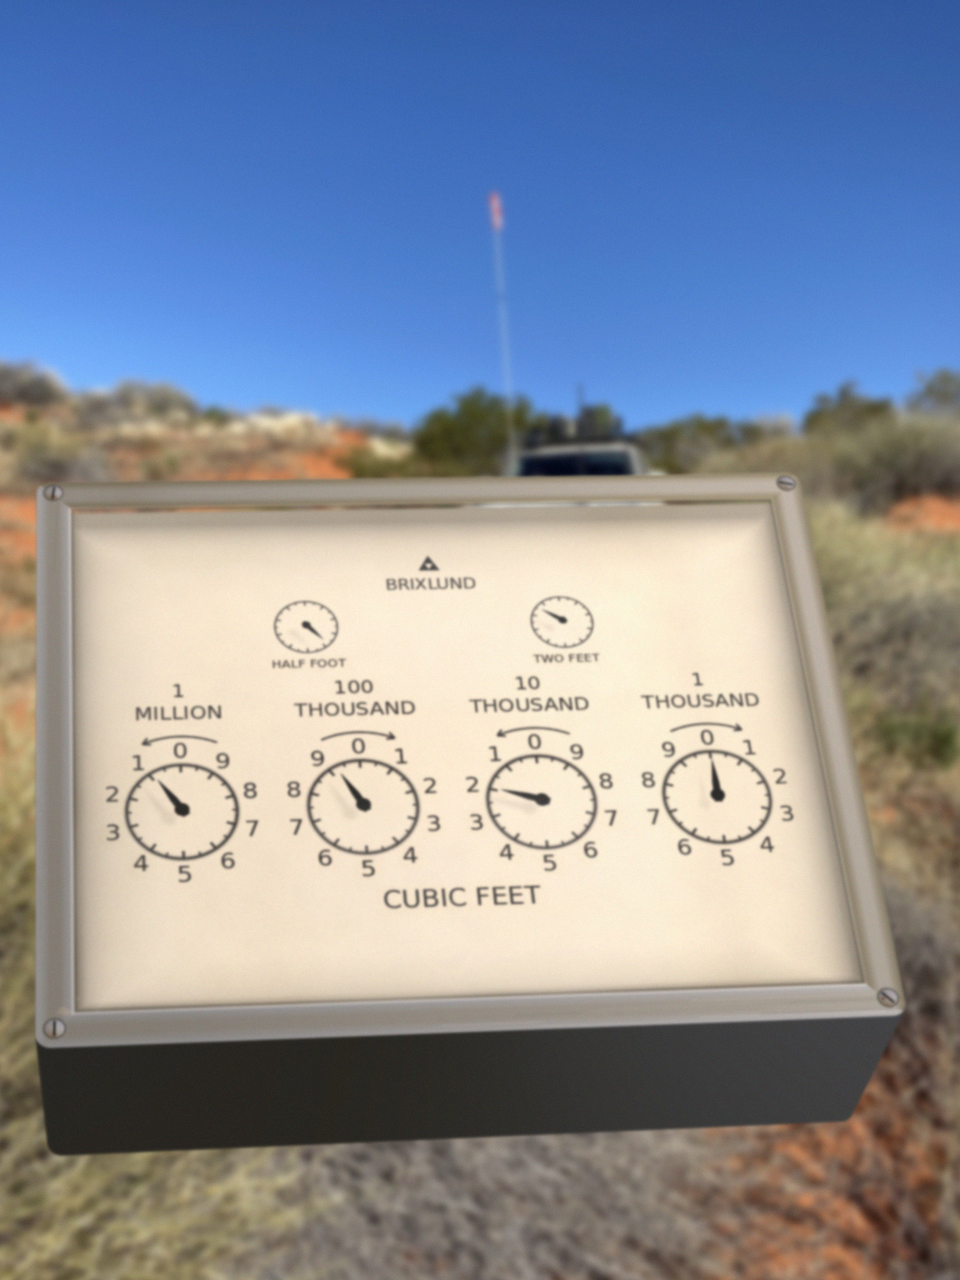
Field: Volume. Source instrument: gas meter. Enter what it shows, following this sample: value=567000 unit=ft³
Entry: value=92000 unit=ft³
